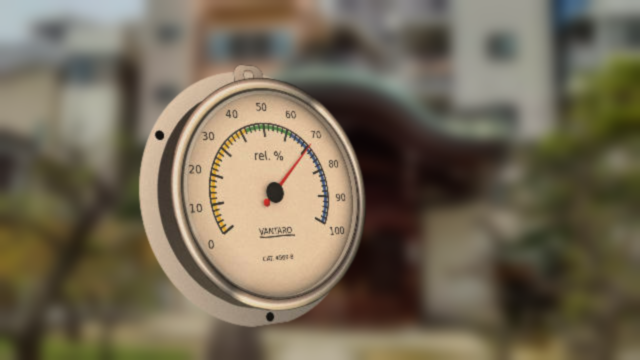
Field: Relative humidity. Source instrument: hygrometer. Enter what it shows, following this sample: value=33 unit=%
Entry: value=70 unit=%
